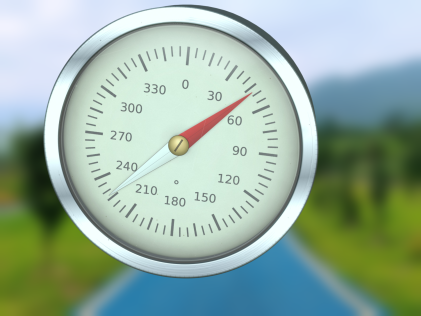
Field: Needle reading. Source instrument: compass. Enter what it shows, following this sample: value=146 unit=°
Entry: value=47.5 unit=°
